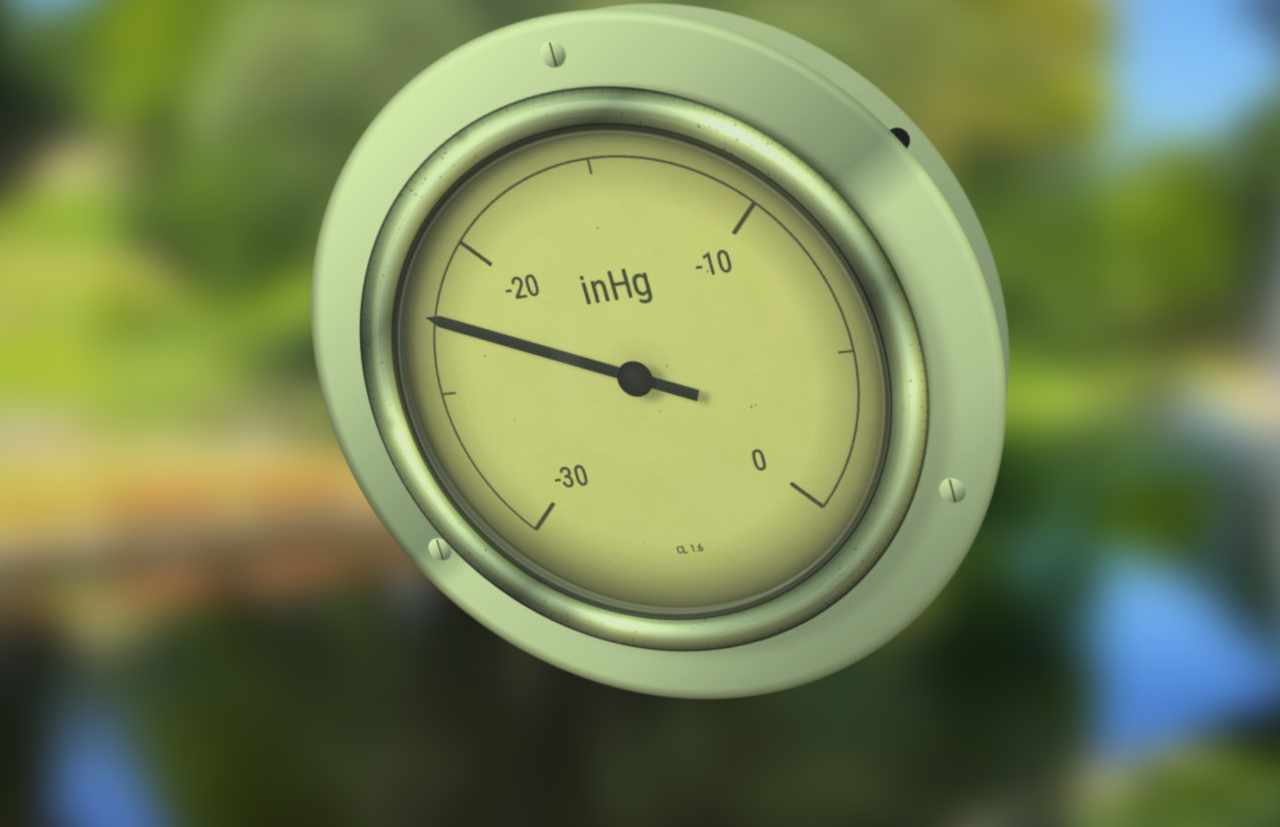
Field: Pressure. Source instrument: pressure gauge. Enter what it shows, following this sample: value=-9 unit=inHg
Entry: value=-22.5 unit=inHg
